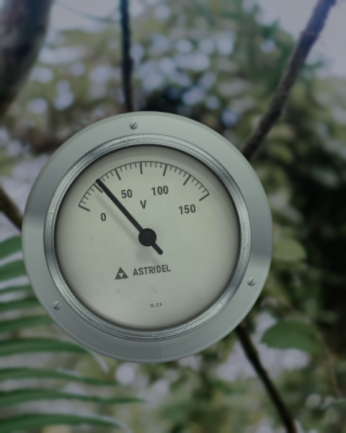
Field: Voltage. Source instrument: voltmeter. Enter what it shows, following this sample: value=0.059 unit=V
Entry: value=30 unit=V
